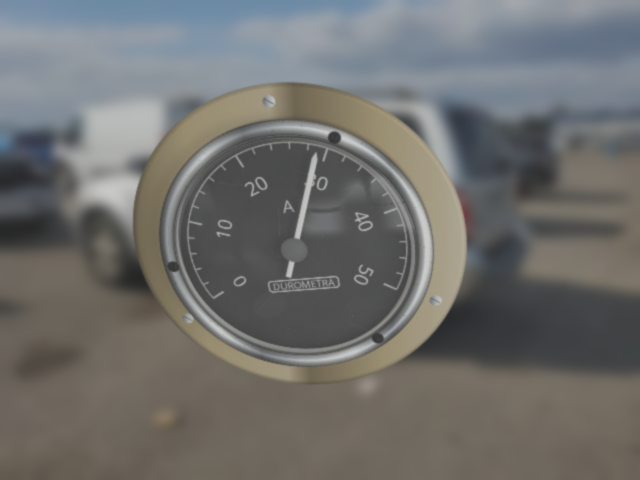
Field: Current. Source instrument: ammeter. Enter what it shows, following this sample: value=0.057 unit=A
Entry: value=29 unit=A
